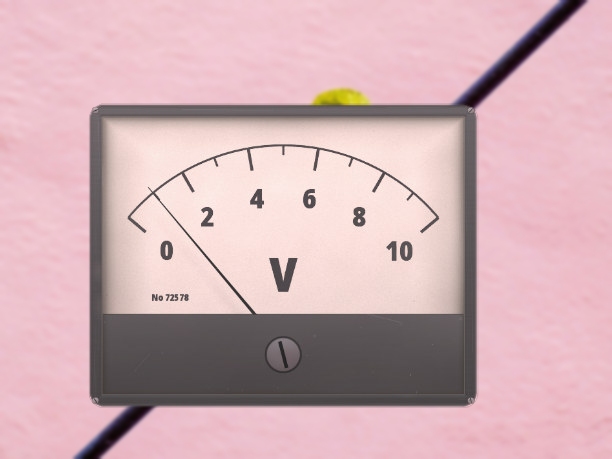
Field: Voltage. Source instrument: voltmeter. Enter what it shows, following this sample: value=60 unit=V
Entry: value=1 unit=V
